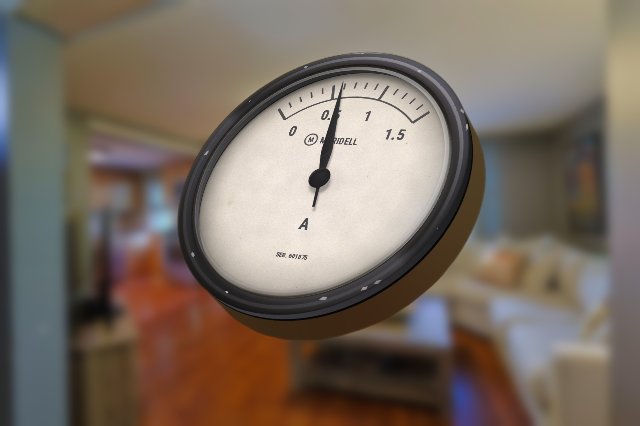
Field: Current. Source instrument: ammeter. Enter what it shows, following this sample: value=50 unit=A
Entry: value=0.6 unit=A
